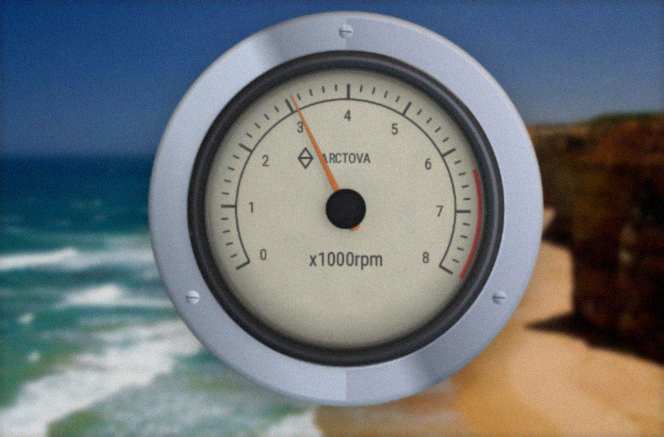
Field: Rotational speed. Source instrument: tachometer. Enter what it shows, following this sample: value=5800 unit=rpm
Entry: value=3100 unit=rpm
